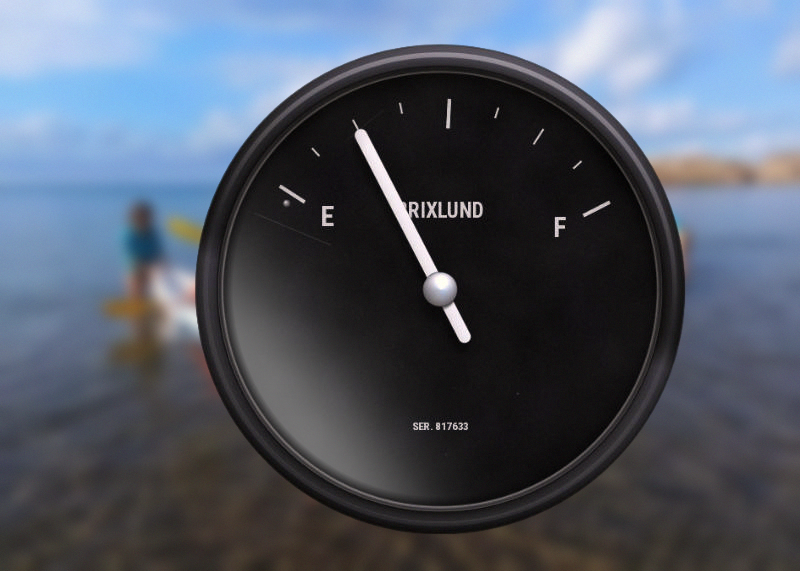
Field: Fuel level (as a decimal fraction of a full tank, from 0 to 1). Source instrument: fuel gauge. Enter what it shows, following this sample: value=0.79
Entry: value=0.25
